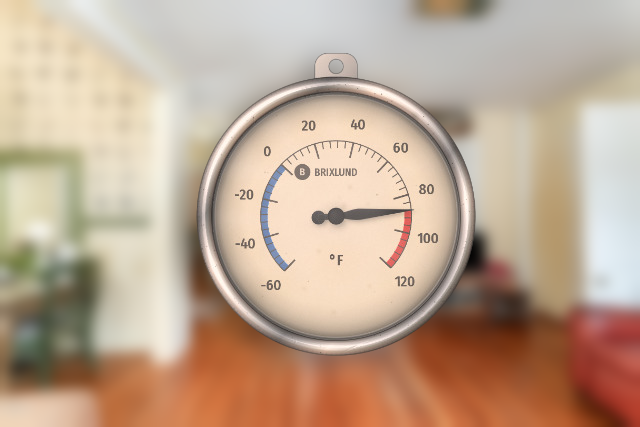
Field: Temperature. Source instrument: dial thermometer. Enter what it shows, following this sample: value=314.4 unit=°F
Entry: value=88 unit=°F
